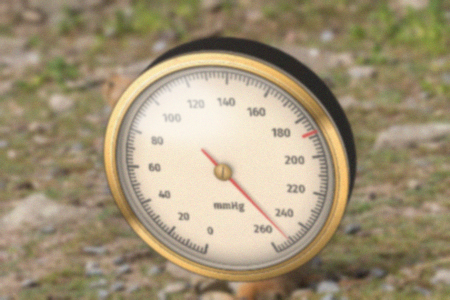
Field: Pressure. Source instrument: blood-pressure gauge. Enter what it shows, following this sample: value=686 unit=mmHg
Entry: value=250 unit=mmHg
